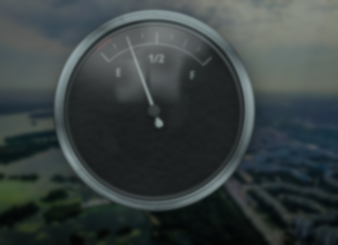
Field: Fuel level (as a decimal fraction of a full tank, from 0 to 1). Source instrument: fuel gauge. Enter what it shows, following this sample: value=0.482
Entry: value=0.25
